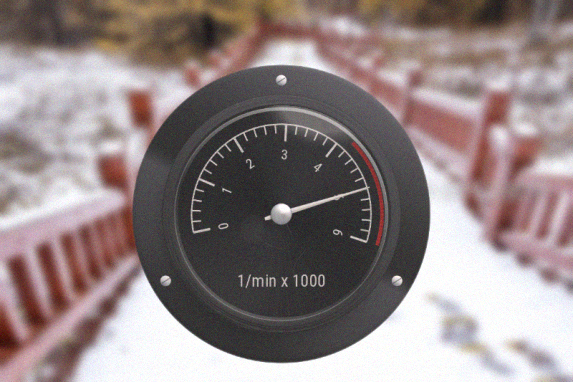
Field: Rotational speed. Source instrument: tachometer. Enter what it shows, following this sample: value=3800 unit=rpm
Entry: value=5000 unit=rpm
